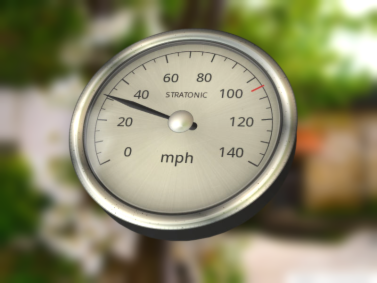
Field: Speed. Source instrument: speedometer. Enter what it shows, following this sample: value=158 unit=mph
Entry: value=30 unit=mph
